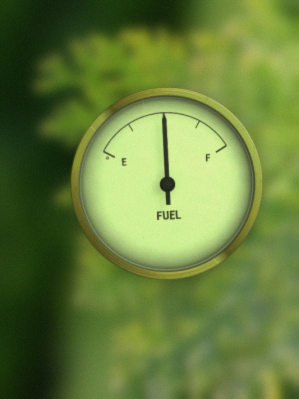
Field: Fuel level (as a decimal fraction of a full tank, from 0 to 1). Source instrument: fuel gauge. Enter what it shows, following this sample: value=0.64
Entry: value=0.5
